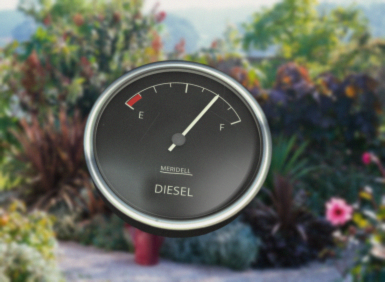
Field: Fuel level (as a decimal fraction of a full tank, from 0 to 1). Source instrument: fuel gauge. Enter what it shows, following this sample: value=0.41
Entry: value=0.75
